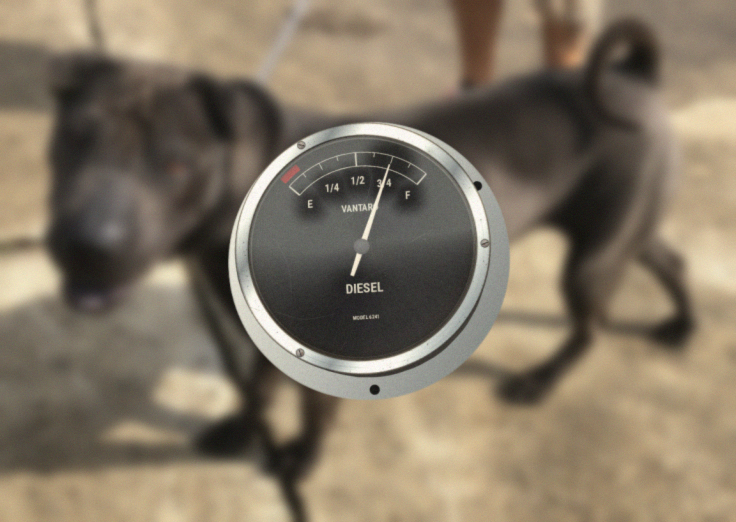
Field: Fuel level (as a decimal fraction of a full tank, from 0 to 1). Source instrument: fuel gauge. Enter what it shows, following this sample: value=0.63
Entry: value=0.75
